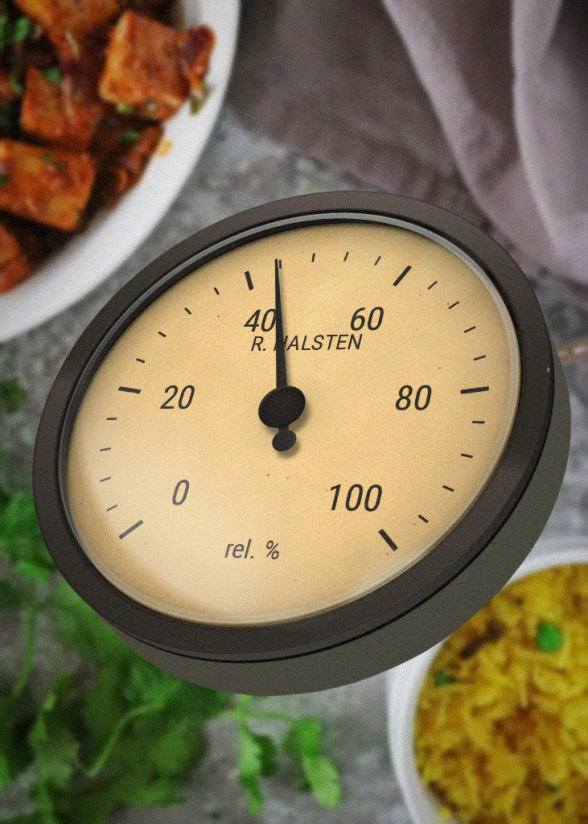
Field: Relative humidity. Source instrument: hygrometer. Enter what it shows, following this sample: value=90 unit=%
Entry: value=44 unit=%
